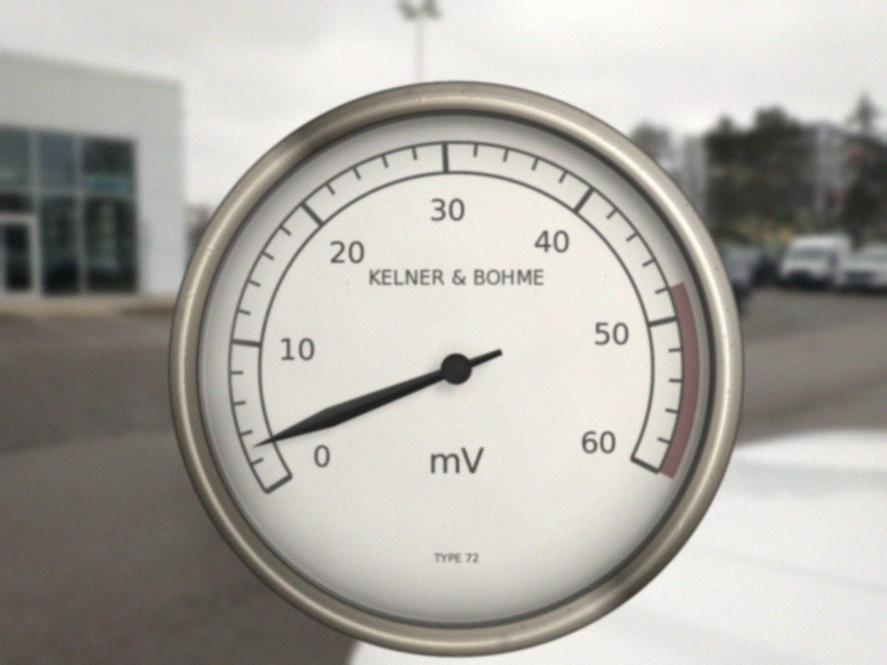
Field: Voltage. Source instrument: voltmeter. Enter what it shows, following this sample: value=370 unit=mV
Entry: value=3 unit=mV
